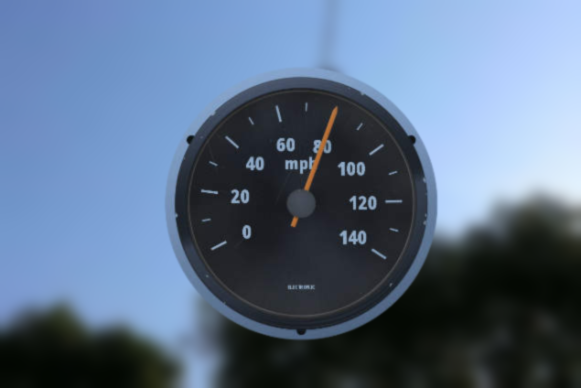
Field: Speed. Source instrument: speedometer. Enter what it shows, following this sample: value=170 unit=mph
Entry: value=80 unit=mph
